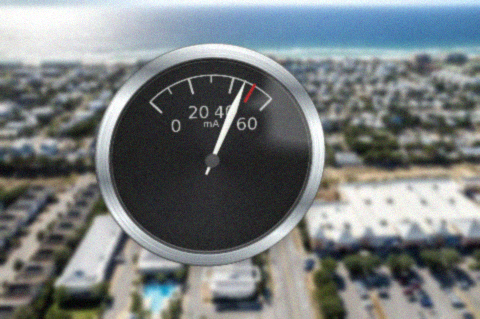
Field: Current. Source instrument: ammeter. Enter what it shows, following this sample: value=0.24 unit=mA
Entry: value=45 unit=mA
